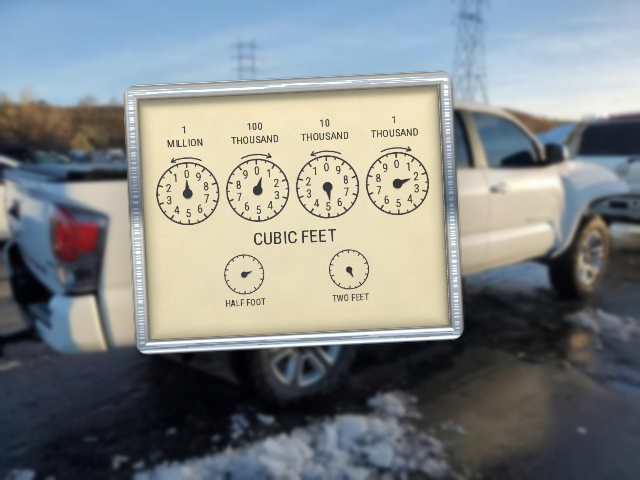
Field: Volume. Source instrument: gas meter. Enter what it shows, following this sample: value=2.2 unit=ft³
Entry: value=5200 unit=ft³
